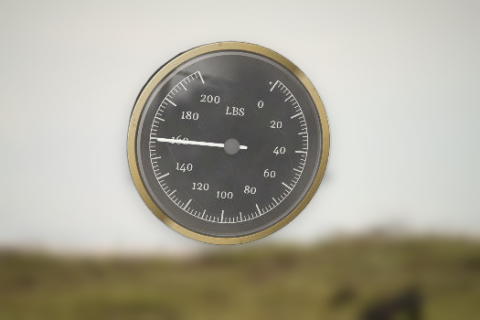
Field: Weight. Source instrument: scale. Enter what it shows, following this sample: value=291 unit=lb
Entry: value=160 unit=lb
